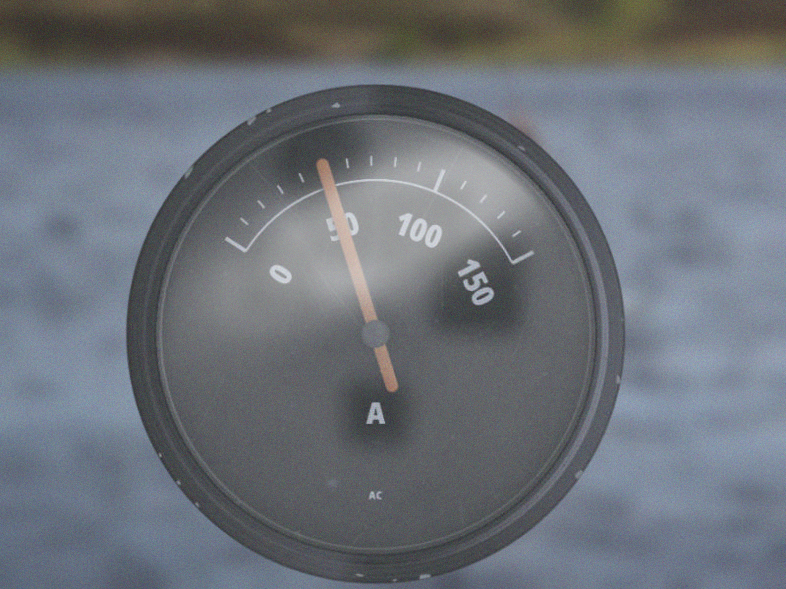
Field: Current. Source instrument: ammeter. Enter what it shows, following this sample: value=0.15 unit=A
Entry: value=50 unit=A
